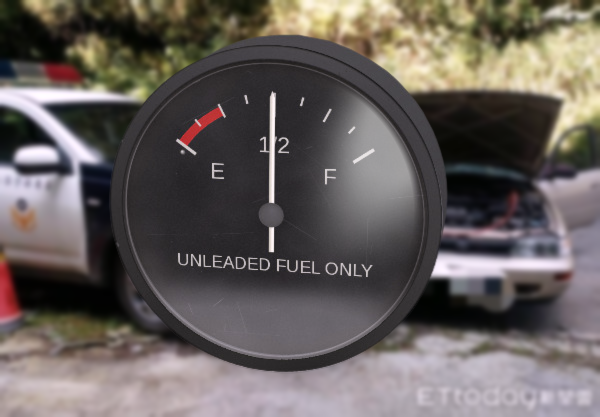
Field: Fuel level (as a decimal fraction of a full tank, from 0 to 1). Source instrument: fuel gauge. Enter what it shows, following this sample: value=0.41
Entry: value=0.5
